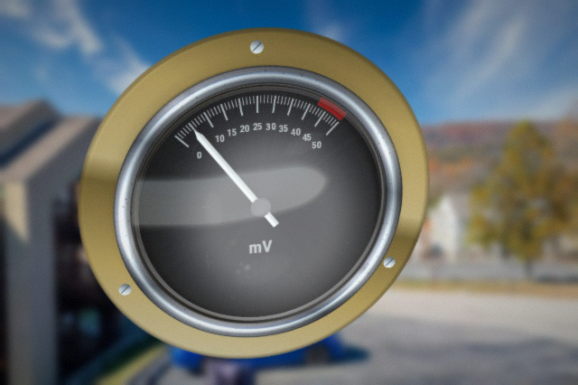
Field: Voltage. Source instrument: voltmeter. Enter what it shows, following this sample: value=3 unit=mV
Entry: value=5 unit=mV
